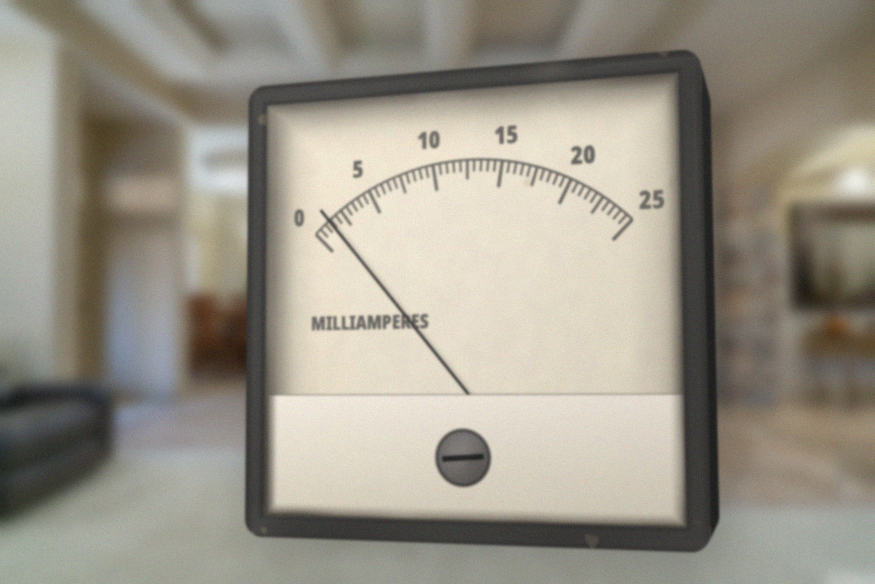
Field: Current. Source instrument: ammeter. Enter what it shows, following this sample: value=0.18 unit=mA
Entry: value=1.5 unit=mA
